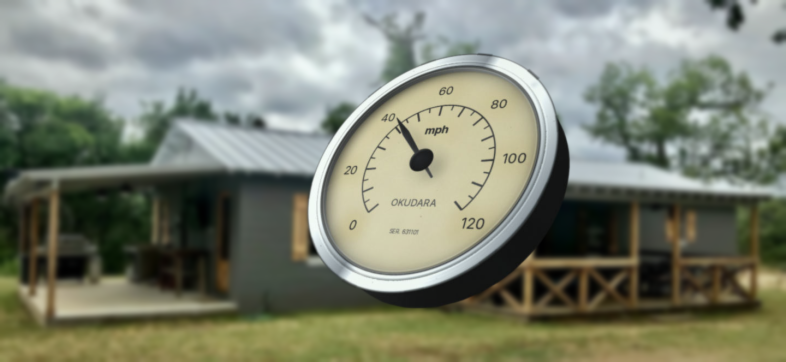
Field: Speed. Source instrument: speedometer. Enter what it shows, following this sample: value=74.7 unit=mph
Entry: value=42.5 unit=mph
